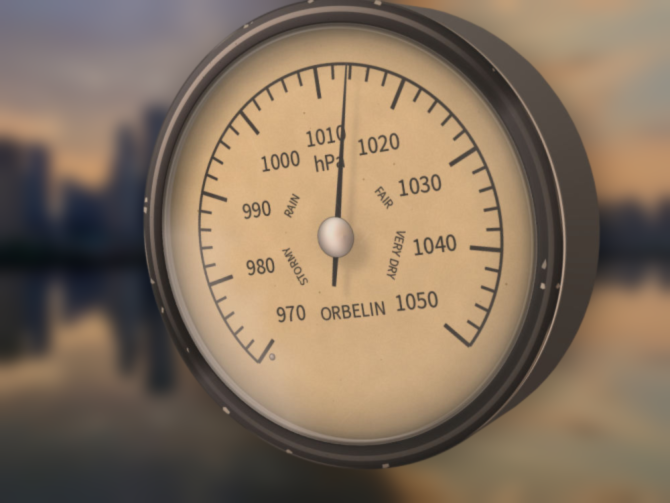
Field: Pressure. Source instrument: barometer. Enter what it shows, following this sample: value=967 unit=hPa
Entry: value=1014 unit=hPa
